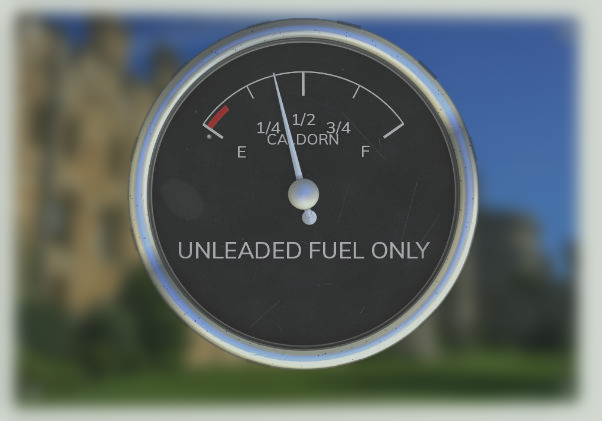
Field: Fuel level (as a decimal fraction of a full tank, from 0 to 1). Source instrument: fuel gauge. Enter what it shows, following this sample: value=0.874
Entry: value=0.375
